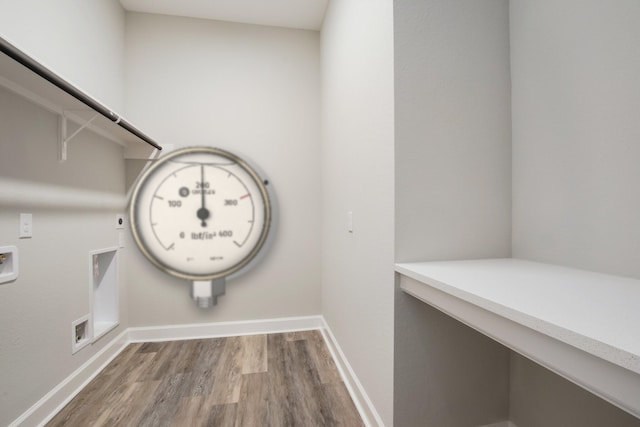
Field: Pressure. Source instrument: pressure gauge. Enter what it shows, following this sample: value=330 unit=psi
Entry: value=200 unit=psi
